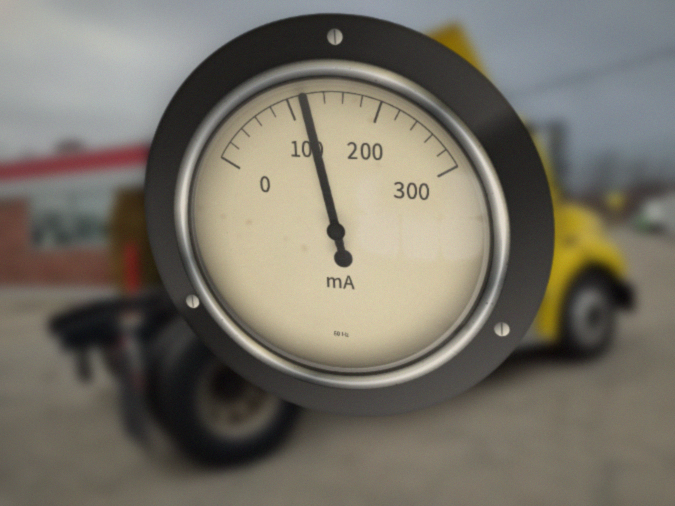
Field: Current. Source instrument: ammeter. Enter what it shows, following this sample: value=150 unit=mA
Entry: value=120 unit=mA
